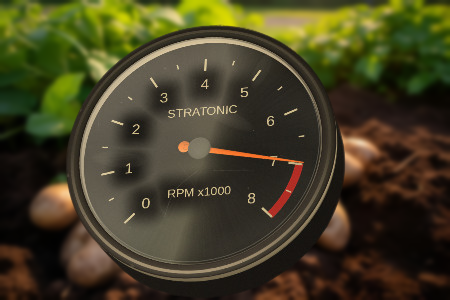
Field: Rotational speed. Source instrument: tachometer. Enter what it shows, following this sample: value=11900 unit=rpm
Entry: value=7000 unit=rpm
